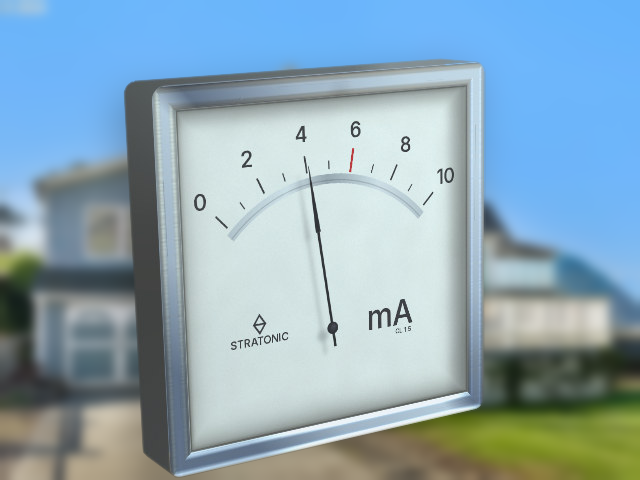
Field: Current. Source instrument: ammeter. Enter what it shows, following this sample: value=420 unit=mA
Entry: value=4 unit=mA
